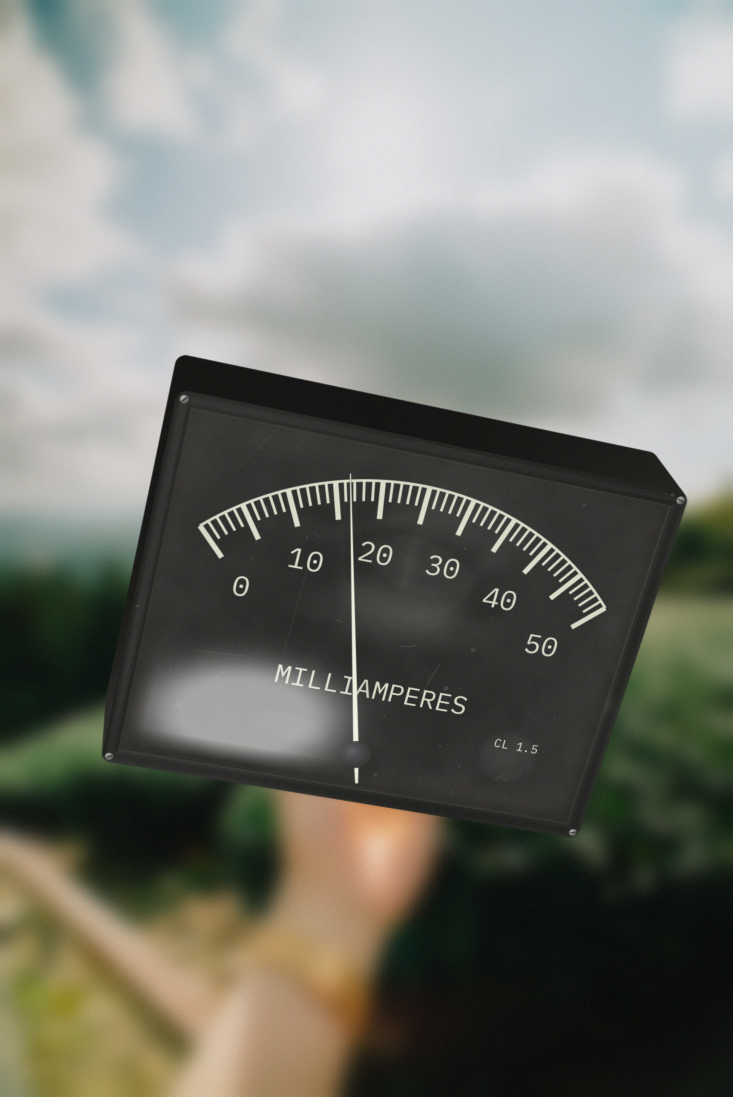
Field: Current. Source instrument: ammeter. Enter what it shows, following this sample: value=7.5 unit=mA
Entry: value=16.5 unit=mA
